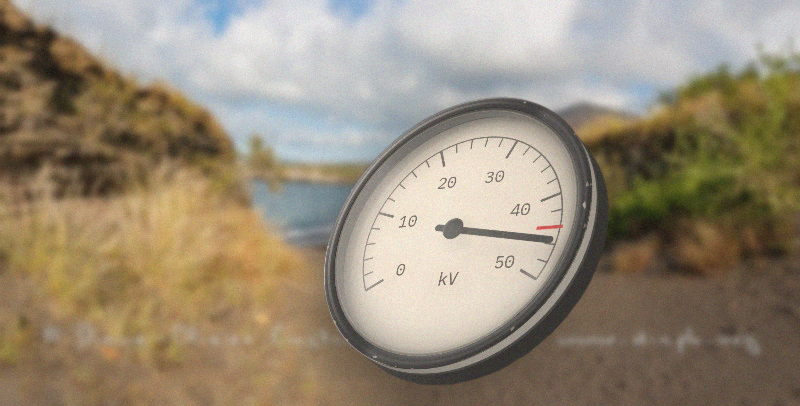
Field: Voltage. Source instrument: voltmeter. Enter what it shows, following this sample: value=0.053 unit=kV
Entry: value=46 unit=kV
